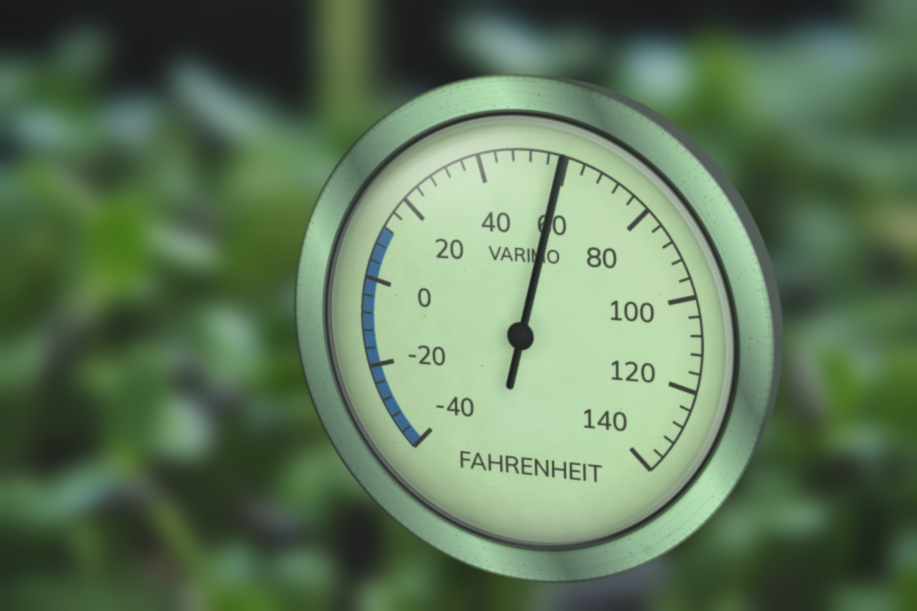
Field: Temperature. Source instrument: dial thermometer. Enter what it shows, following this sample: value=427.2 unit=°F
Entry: value=60 unit=°F
